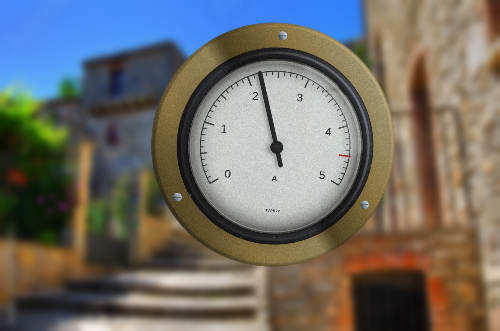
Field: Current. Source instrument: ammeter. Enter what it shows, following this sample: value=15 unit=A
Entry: value=2.2 unit=A
